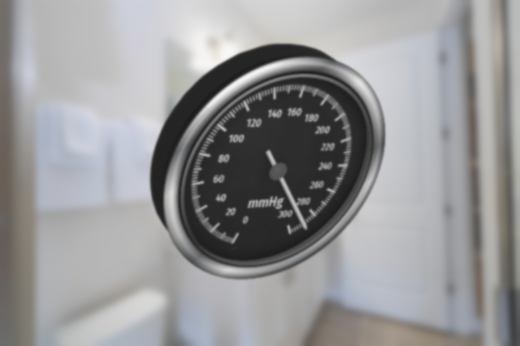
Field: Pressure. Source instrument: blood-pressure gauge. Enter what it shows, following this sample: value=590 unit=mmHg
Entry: value=290 unit=mmHg
